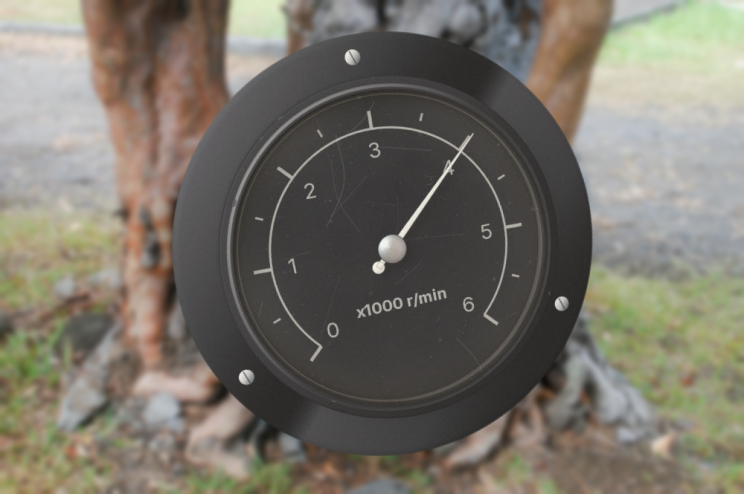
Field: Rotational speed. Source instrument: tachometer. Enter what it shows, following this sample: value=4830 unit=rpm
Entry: value=4000 unit=rpm
